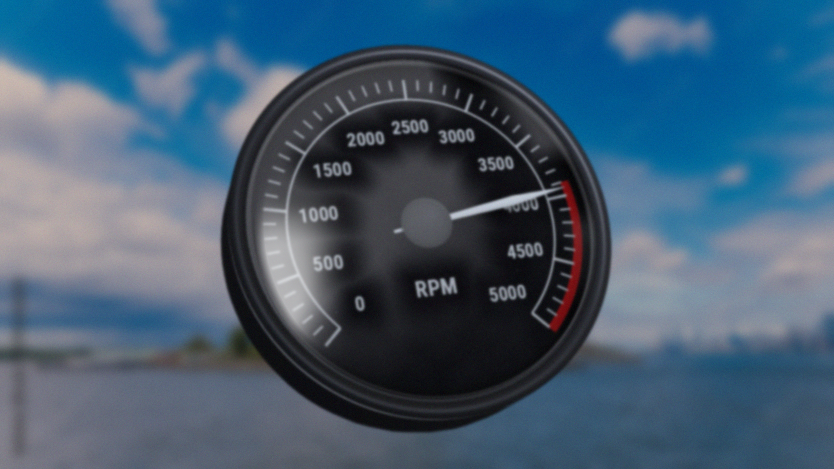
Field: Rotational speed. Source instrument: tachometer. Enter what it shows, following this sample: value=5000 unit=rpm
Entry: value=3950 unit=rpm
